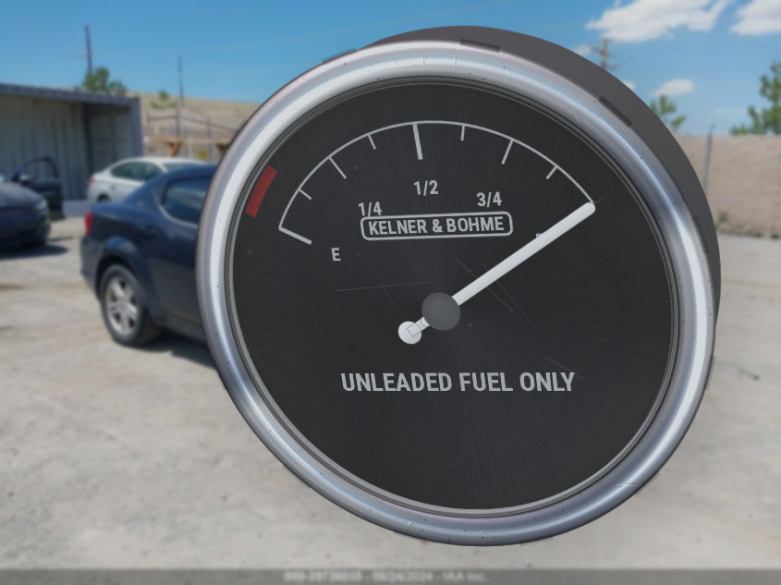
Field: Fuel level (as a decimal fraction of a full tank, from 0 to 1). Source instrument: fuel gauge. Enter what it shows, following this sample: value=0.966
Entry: value=1
